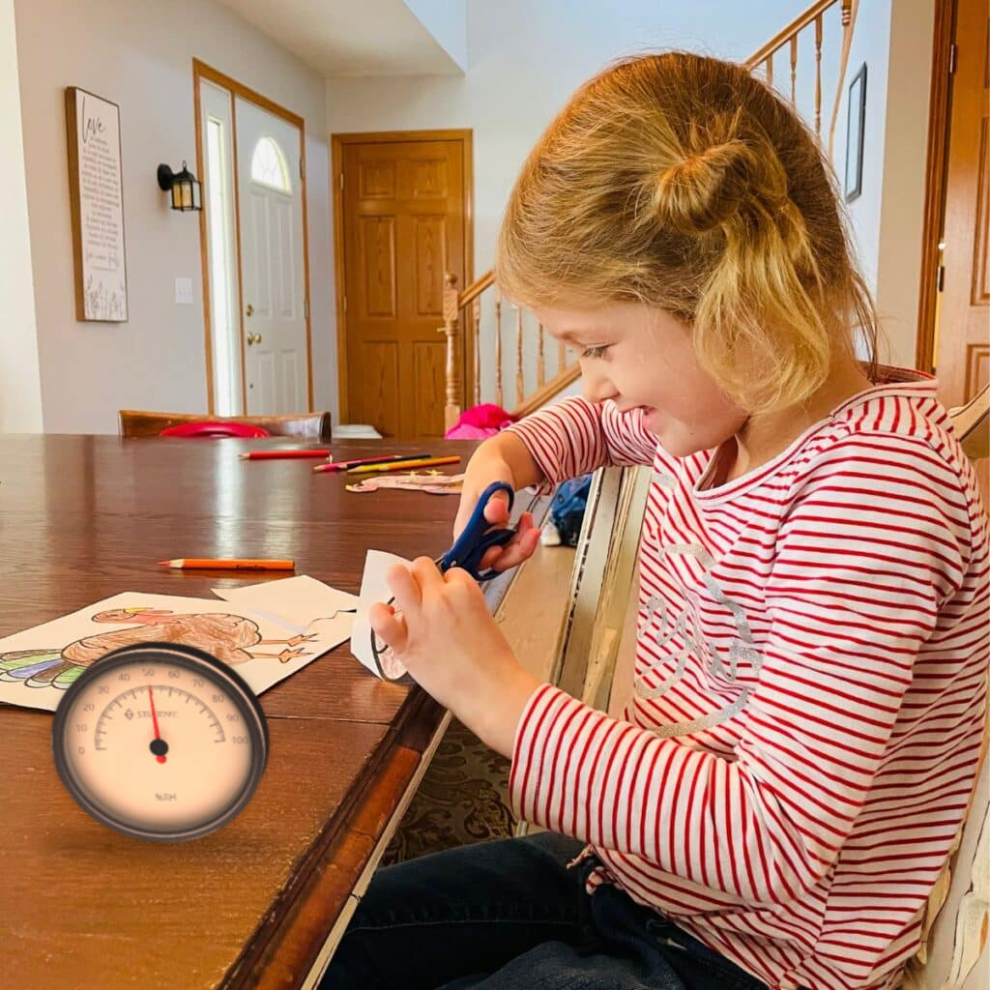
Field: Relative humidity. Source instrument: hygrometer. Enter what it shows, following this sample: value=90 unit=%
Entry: value=50 unit=%
